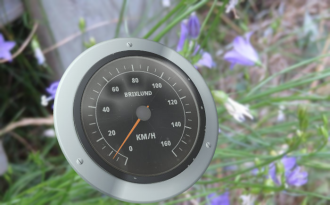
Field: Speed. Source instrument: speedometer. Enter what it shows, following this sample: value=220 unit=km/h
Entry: value=7.5 unit=km/h
